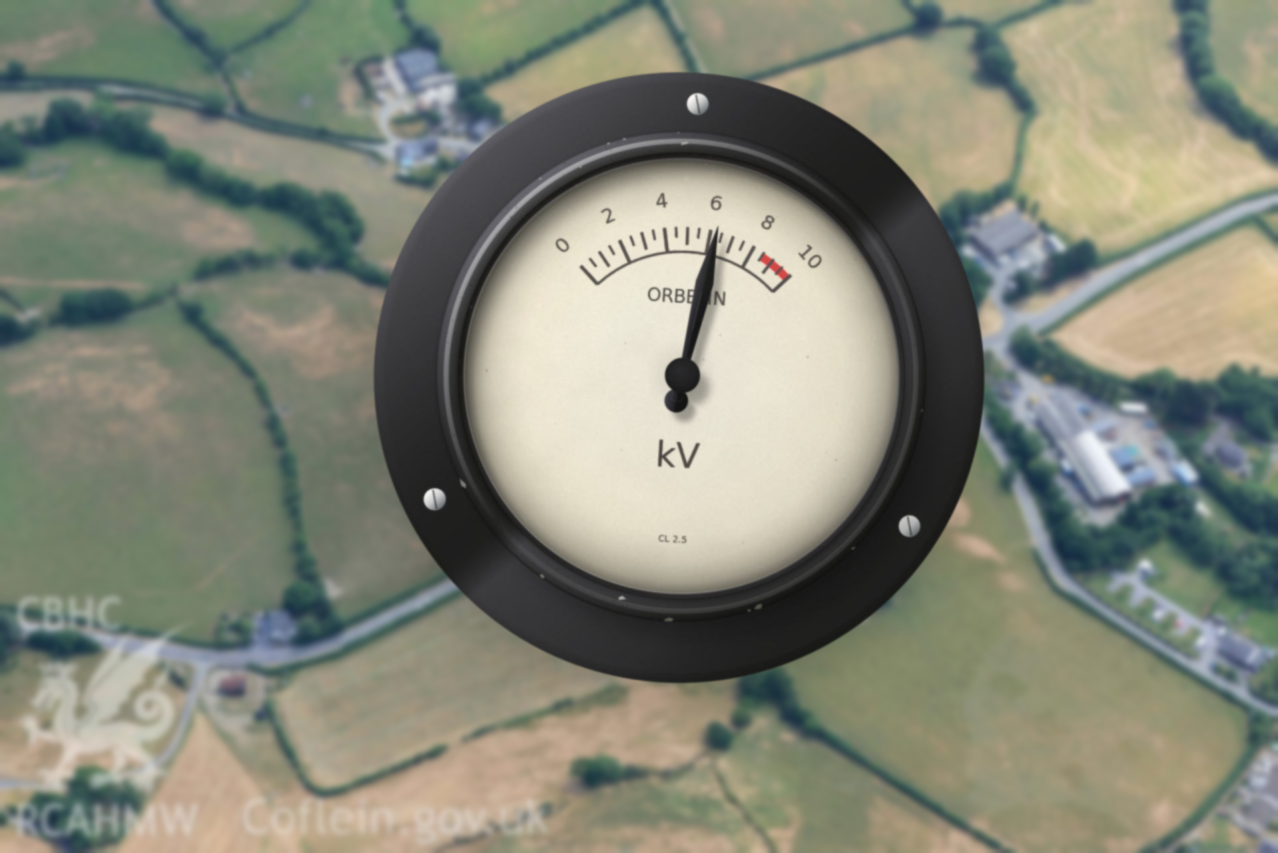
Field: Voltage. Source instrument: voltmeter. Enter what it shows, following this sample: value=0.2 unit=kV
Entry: value=6.25 unit=kV
